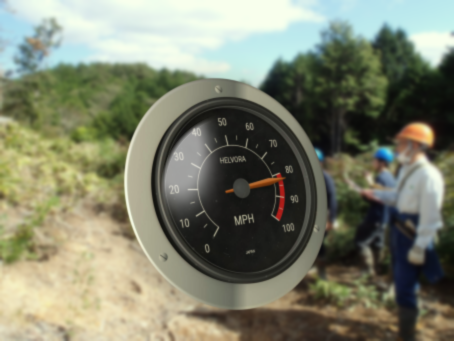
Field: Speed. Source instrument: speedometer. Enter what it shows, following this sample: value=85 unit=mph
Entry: value=82.5 unit=mph
